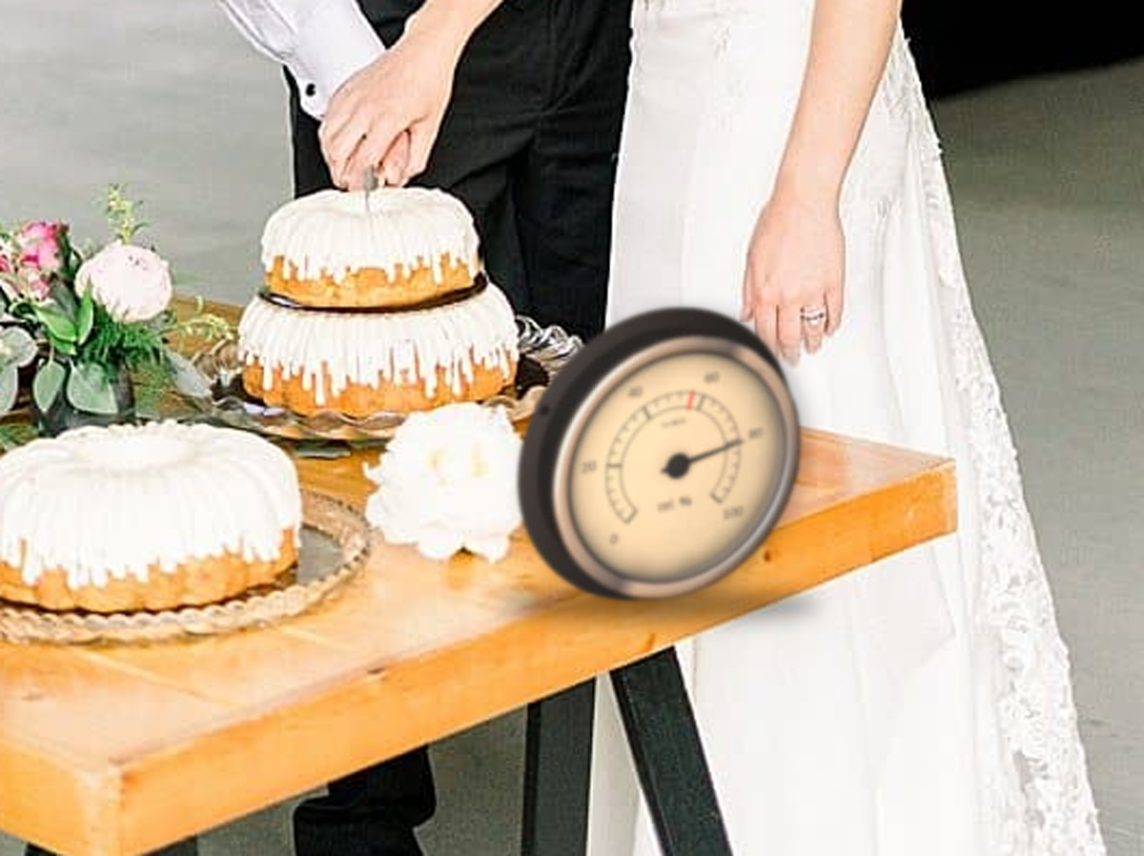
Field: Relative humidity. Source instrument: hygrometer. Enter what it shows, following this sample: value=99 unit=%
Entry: value=80 unit=%
